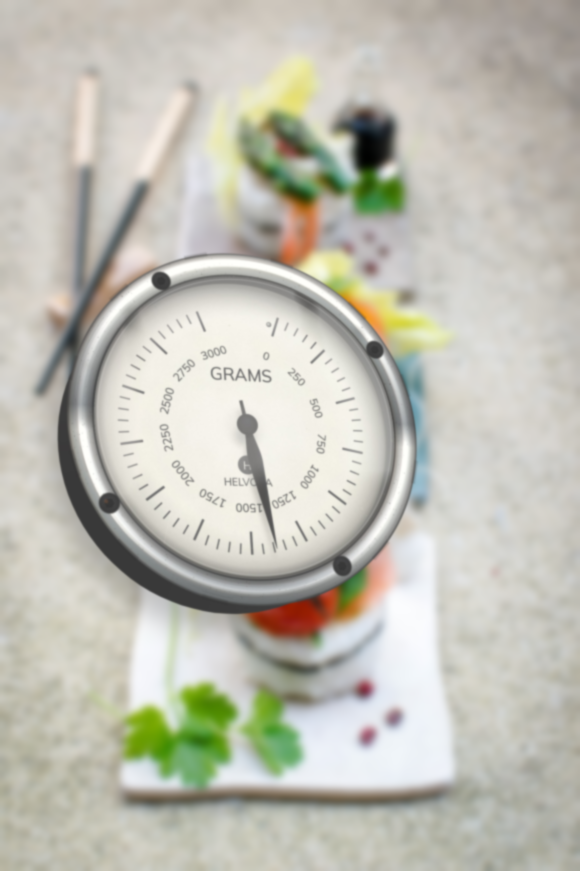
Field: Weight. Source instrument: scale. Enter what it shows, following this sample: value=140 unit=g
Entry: value=1400 unit=g
